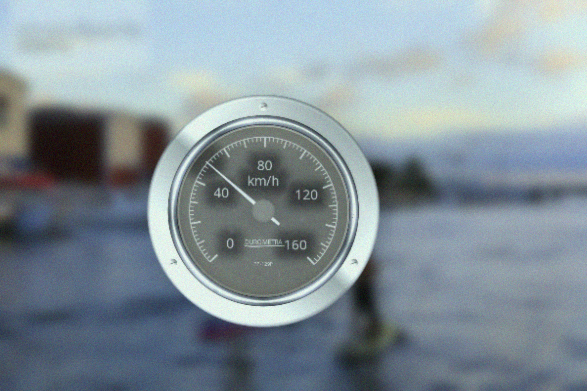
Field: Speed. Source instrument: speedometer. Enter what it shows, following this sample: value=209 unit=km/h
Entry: value=50 unit=km/h
